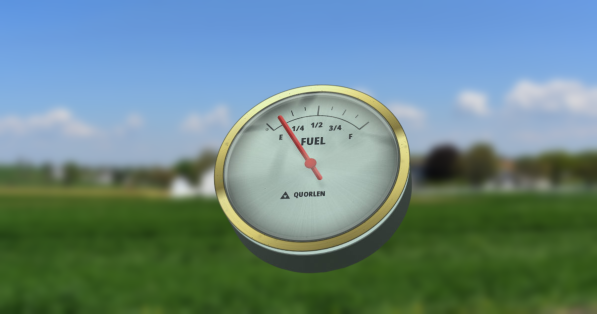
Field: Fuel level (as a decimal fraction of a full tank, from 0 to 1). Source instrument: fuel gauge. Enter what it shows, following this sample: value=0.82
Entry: value=0.125
